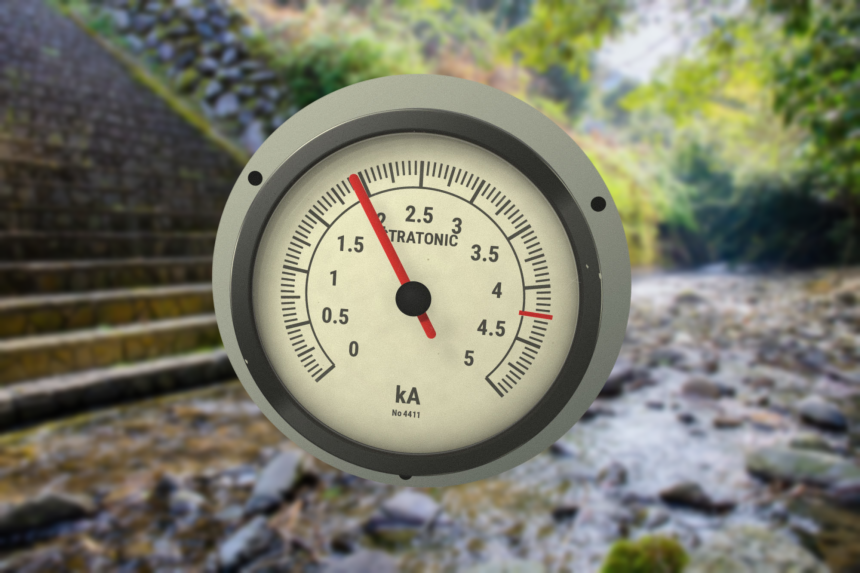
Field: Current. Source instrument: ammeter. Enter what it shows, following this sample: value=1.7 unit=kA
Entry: value=1.95 unit=kA
